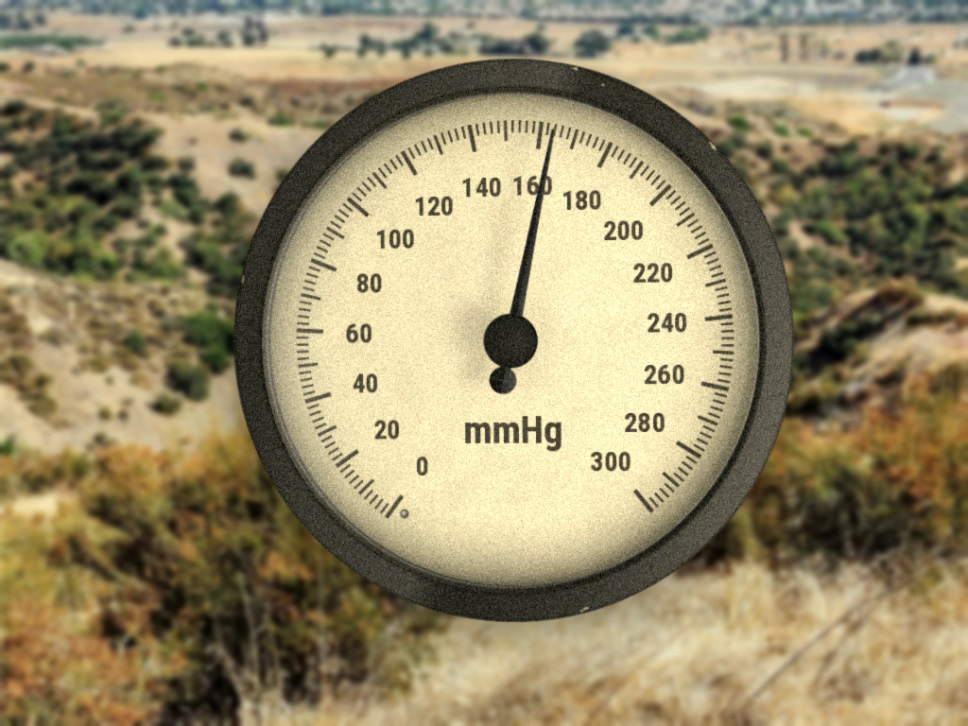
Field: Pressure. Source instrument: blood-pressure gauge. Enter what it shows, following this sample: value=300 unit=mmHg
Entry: value=164 unit=mmHg
